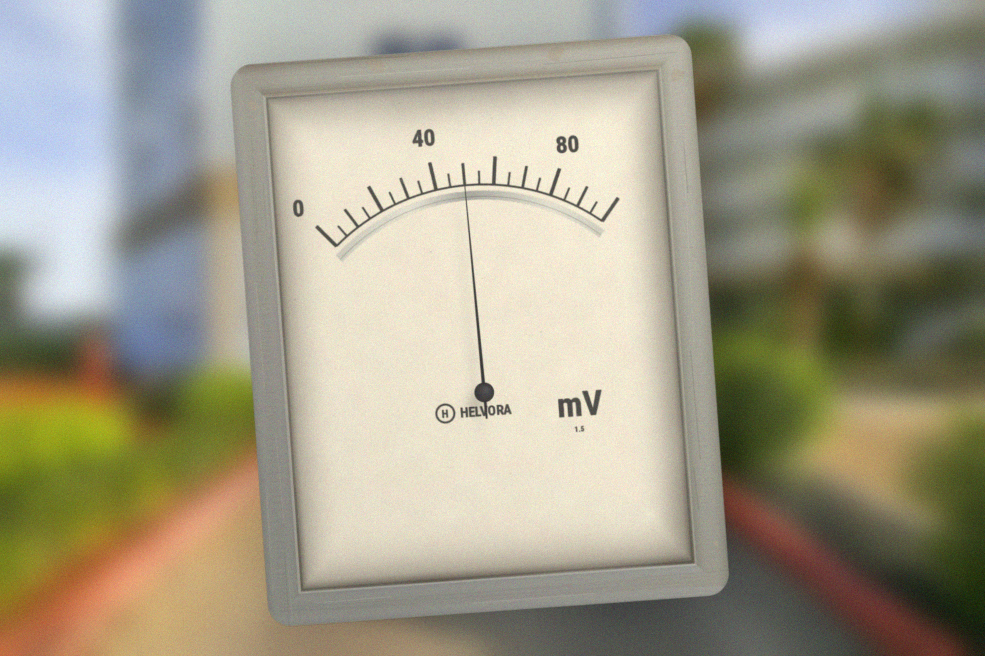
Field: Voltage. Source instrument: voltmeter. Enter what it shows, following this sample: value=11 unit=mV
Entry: value=50 unit=mV
